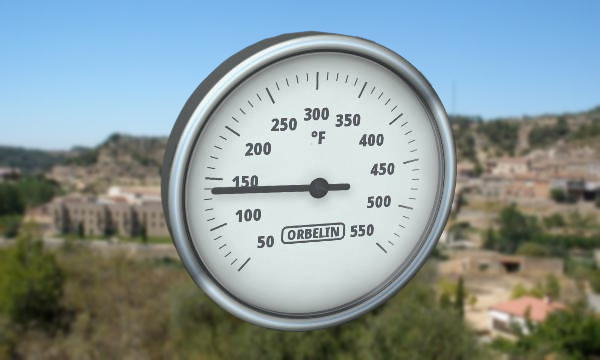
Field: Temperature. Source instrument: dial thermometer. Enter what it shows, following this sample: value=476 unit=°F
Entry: value=140 unit=°F
